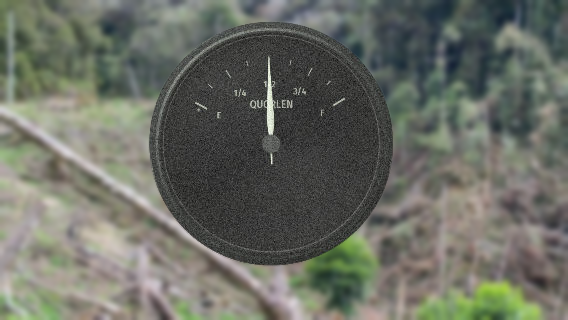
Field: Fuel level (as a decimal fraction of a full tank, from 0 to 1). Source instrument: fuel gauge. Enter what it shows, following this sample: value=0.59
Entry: value=0.5
